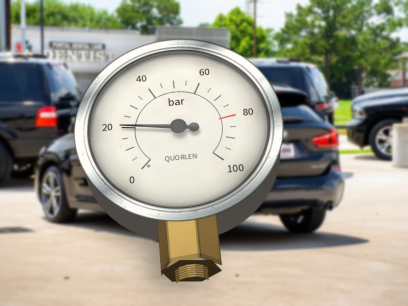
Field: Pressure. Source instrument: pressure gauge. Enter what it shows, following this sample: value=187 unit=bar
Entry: value=20 unit=bar
